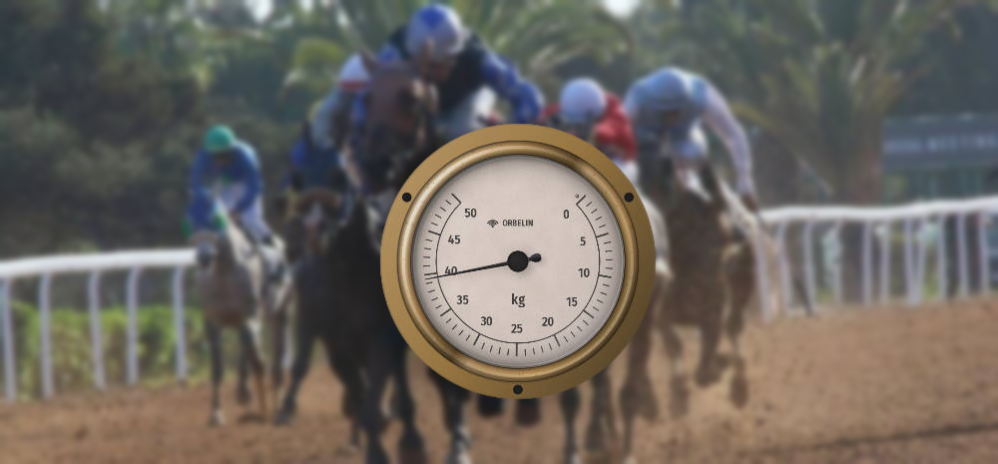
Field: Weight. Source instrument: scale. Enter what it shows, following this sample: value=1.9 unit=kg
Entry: value=39.5 unit=kg
